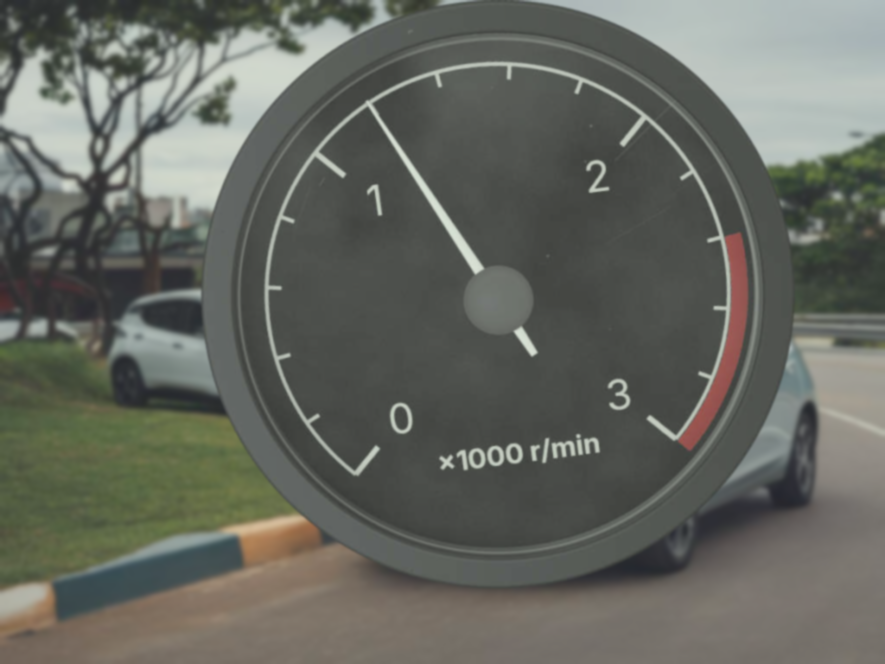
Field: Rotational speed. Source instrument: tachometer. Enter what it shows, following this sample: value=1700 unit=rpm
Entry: value=1200 unit=rpm
